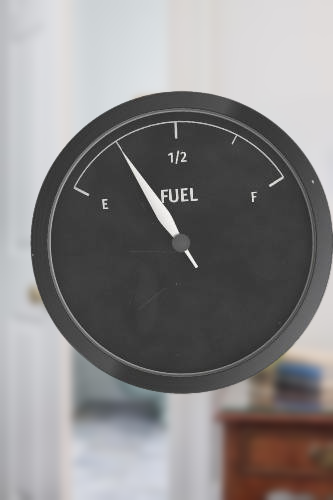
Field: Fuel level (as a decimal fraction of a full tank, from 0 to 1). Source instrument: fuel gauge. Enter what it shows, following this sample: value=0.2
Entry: value=0.25
